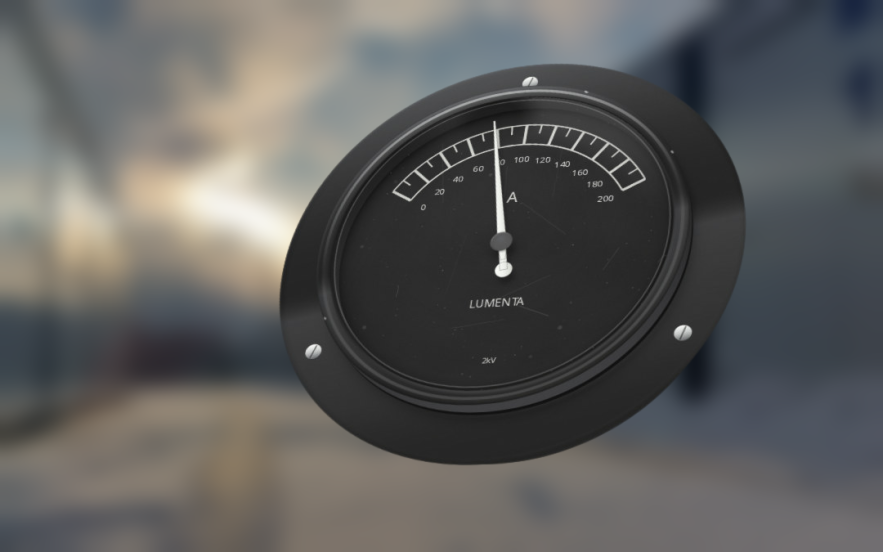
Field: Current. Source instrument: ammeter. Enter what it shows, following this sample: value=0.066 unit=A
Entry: value=80 unit=A
